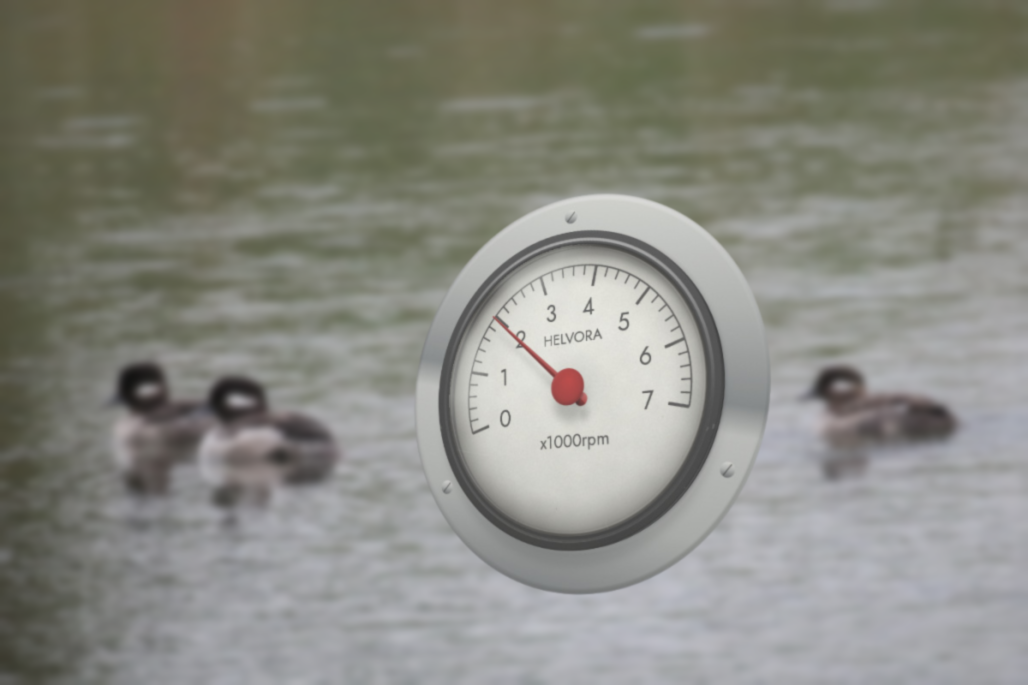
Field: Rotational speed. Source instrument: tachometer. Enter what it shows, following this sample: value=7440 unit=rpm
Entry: value=2000 unit=rpm
